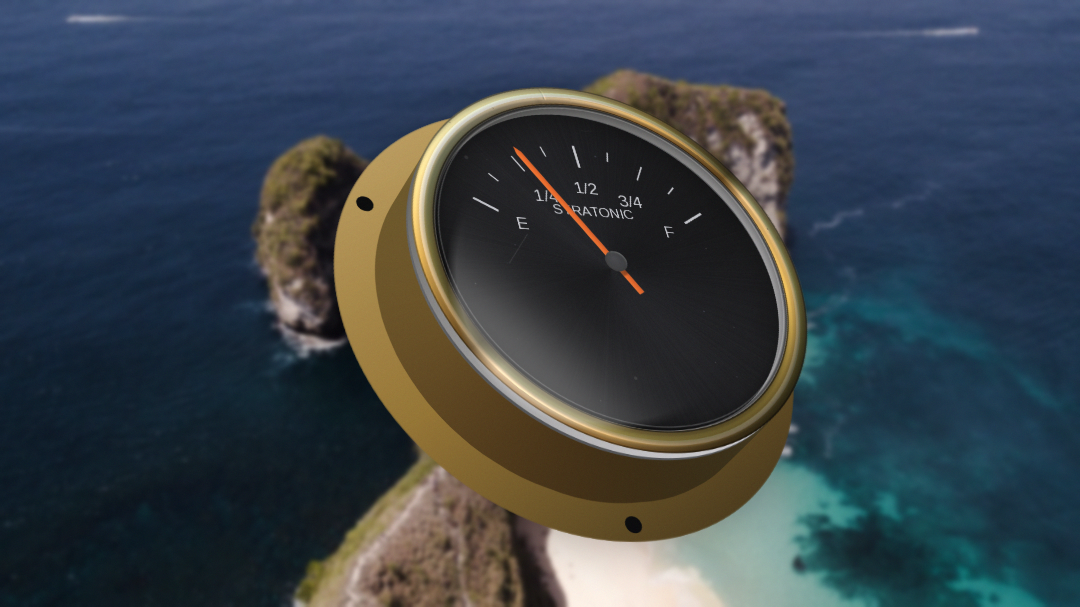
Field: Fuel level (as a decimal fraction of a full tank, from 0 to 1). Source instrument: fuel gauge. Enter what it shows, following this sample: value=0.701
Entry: value=0.25
